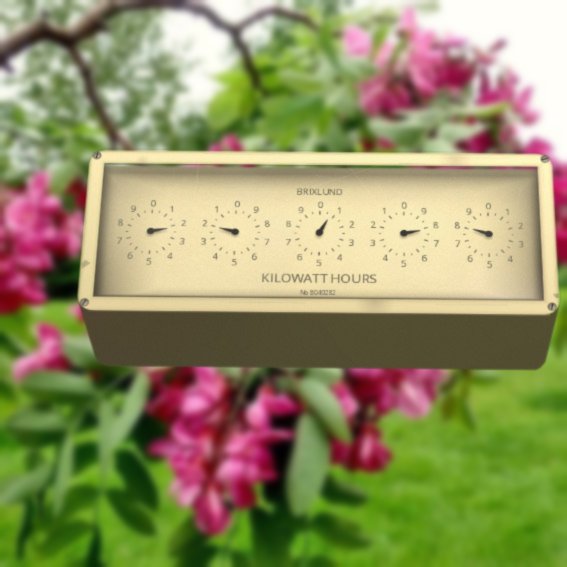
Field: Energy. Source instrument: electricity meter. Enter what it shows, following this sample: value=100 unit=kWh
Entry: value=22078 unit=kWh
